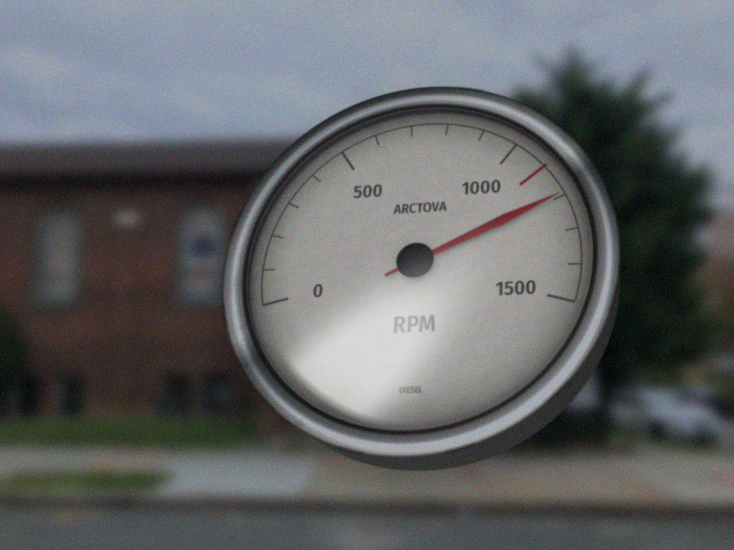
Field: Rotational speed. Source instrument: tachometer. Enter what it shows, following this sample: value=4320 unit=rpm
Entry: value=1200 unit=rpm
